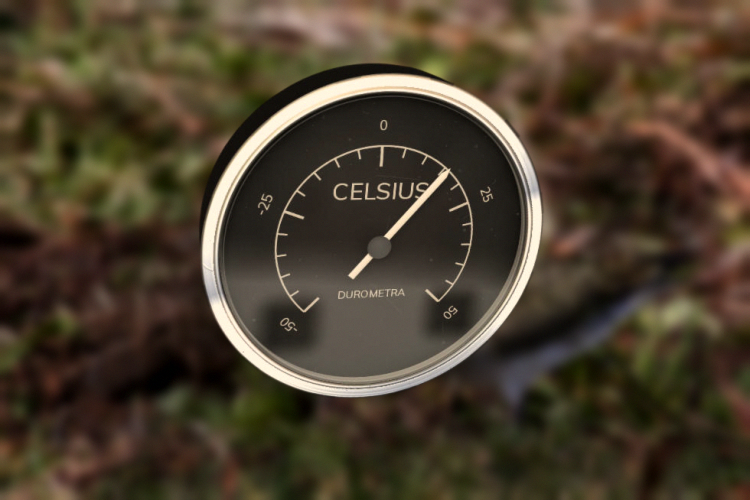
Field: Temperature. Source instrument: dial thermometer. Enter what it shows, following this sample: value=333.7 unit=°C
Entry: value=15 unit=°C
